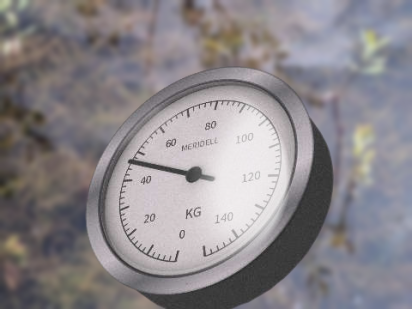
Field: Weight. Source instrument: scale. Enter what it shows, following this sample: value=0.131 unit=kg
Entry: value=46 unit=kg
